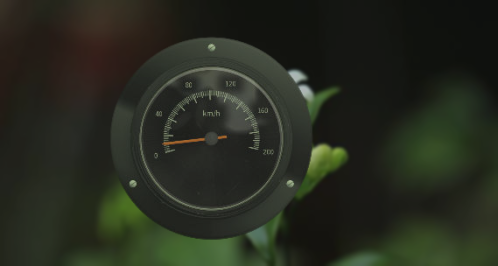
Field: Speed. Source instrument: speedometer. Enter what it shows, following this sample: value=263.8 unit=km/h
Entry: value=10 unit=km/h
